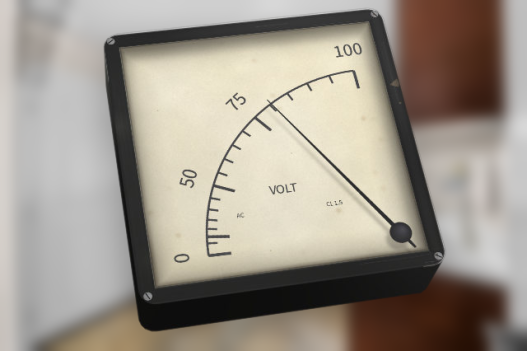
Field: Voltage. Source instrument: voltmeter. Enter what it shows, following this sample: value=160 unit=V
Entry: value=80 unit=V
